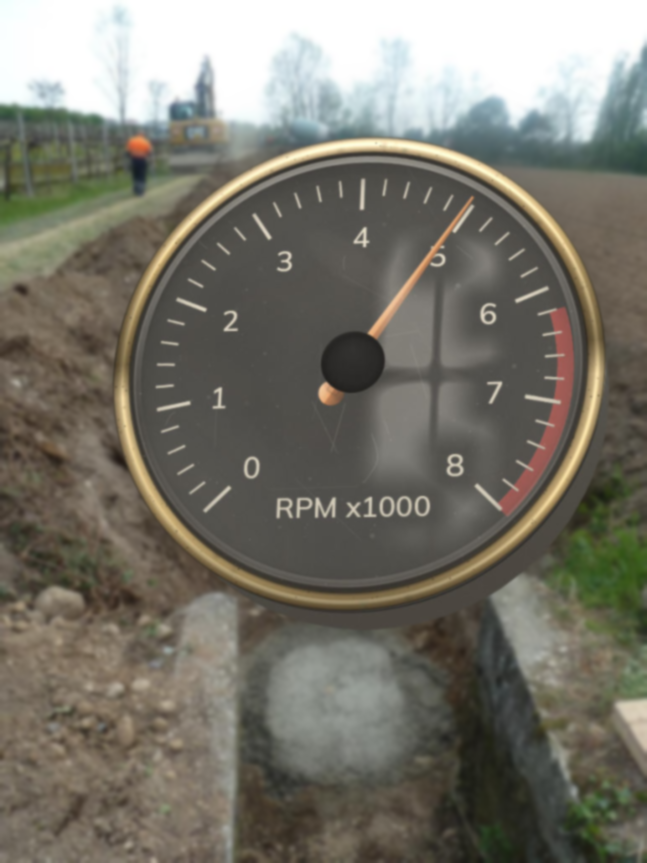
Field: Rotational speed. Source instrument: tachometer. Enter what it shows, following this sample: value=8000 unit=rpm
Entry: value=5000 unit=rpm
